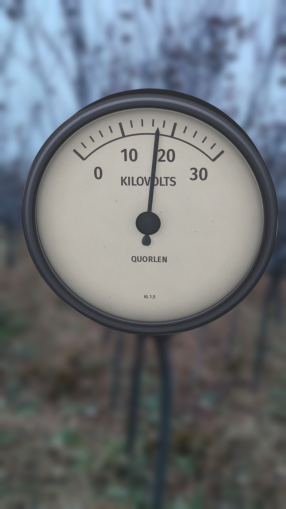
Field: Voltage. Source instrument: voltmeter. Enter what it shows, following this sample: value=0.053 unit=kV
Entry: value=17 unit=kV
